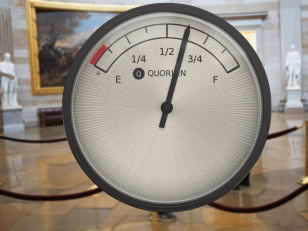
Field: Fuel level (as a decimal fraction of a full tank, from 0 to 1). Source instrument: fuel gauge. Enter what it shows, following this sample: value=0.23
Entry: value=0.625
